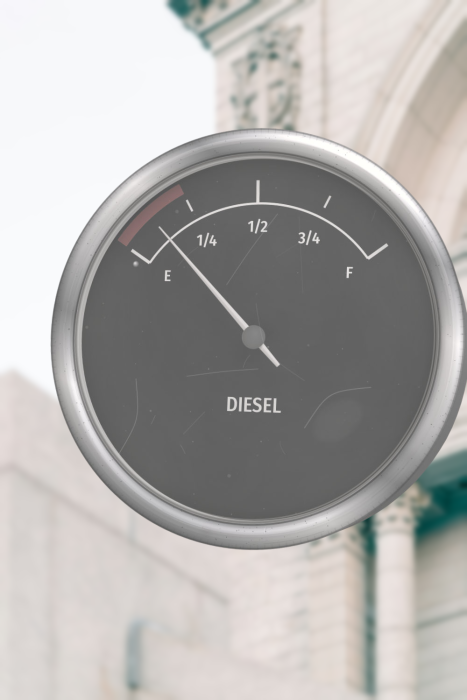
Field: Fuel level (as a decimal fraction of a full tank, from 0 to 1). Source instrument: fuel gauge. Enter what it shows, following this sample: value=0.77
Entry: value=0.125
